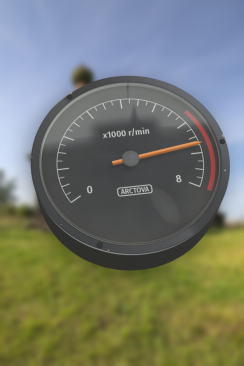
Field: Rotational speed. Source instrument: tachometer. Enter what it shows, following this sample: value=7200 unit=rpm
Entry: value=6750 unit=rpm
